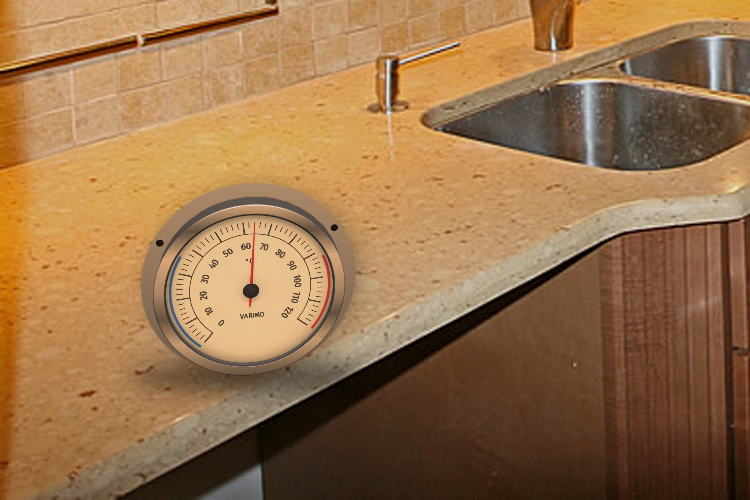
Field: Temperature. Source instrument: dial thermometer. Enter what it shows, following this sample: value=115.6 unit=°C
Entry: value=64 unit=°C
